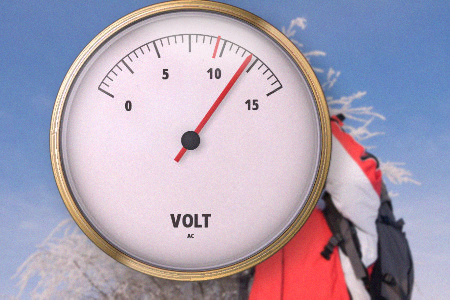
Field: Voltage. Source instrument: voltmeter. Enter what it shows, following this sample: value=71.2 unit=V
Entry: value=12 unit=V
